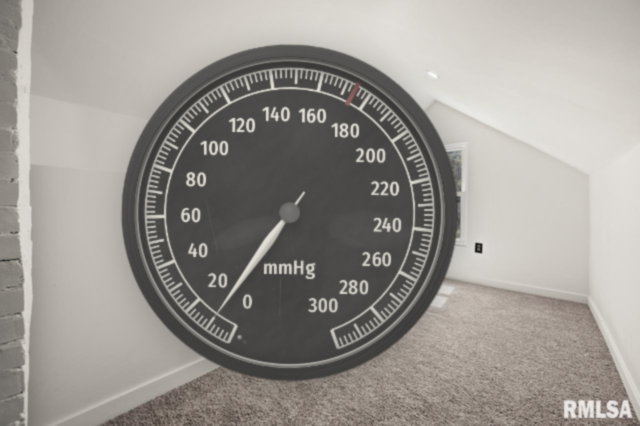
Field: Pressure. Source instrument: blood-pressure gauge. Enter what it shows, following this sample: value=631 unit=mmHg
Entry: value=10 unit=mmHg
